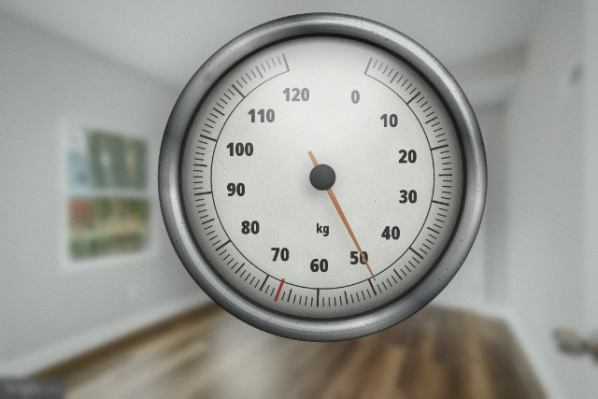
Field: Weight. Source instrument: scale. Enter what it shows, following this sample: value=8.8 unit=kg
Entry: value=49 unit=kg
